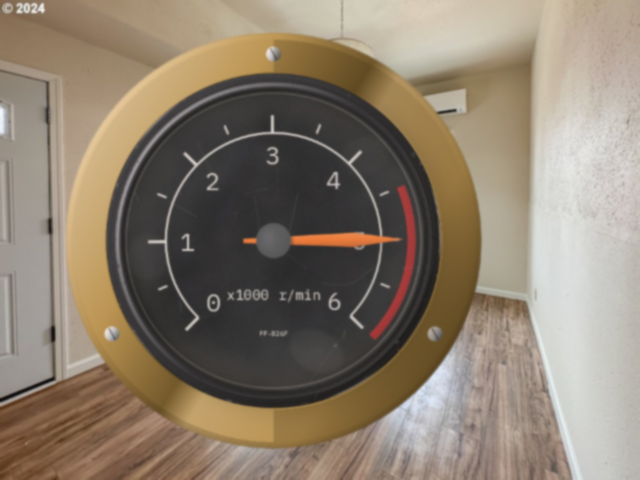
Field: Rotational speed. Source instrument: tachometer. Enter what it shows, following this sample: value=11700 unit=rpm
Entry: value=5000 unit=rpm
